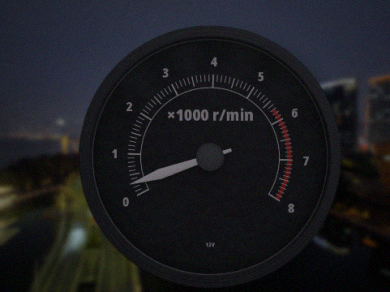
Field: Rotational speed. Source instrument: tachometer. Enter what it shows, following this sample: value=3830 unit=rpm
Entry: value=300 unit=rpm
